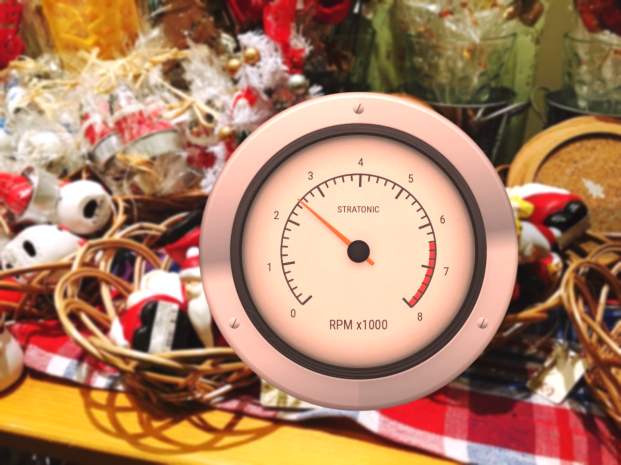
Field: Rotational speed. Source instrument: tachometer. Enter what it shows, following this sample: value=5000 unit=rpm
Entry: value=2500 unit=rpm
